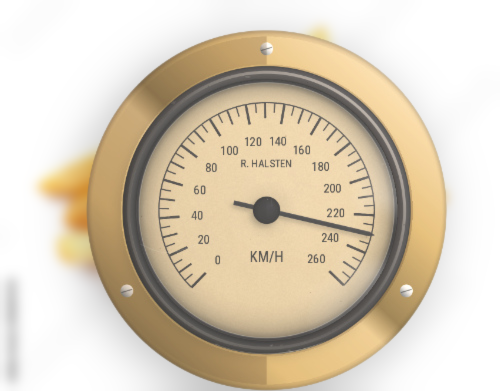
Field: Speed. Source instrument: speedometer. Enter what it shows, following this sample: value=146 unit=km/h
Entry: value=230 unit=km/h
